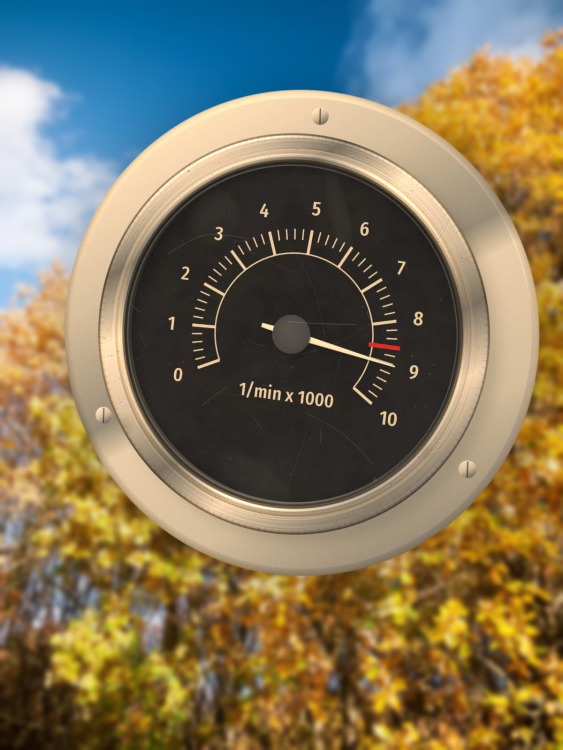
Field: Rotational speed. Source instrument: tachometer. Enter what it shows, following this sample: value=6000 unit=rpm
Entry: value=9000 unit=rpm
